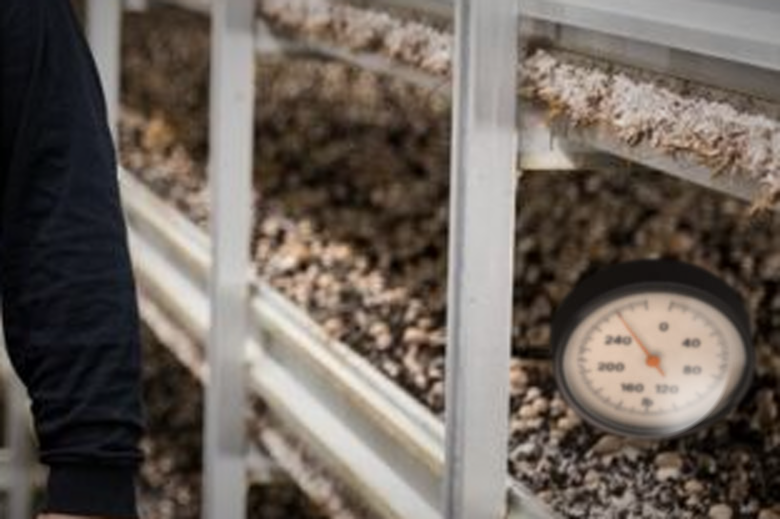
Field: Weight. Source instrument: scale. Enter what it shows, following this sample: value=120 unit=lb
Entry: value=260 unit=lb
